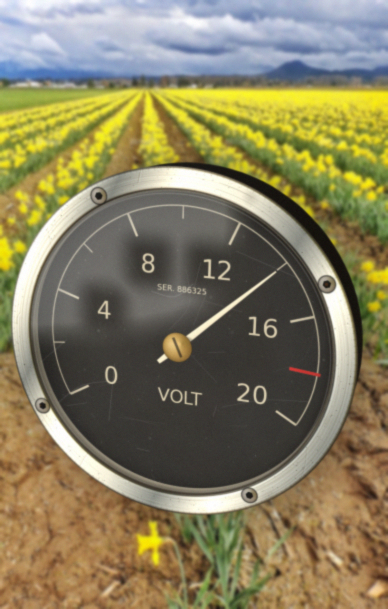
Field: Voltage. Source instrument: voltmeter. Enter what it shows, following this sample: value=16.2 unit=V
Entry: value=14 unit=V
